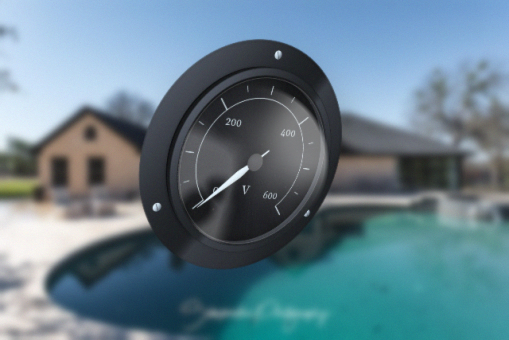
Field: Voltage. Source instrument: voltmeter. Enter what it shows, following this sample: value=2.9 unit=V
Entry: value=0 unit=V
